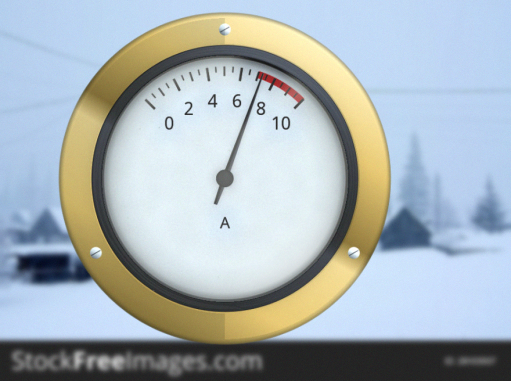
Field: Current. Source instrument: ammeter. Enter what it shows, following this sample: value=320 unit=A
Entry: value=7.25 unit=A
